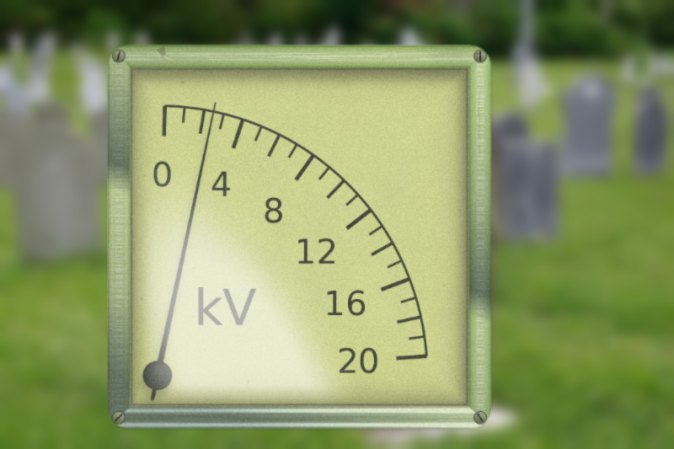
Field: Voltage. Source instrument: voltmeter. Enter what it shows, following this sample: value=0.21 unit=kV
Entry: value=2.5 unit=kV
